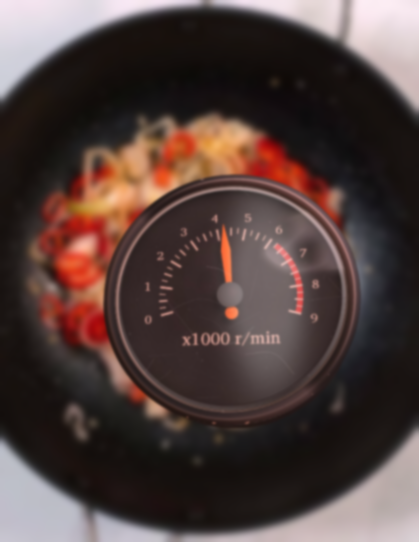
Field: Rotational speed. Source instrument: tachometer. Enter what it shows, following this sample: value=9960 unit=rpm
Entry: value=4250 unit=rpm
